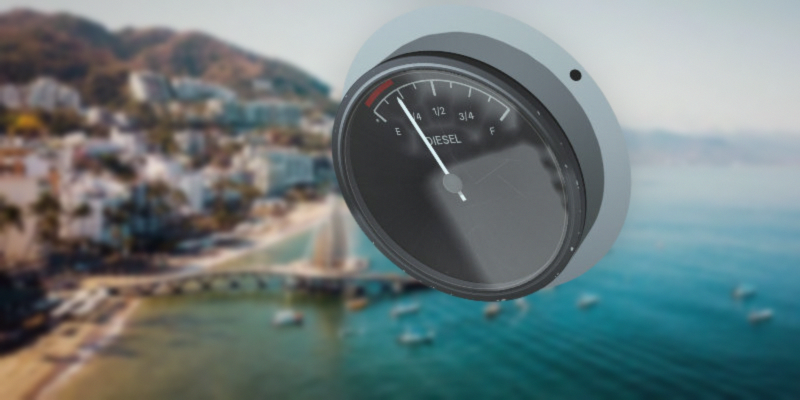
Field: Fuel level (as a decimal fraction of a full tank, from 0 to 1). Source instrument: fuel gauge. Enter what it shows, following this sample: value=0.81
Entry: value=0.25
